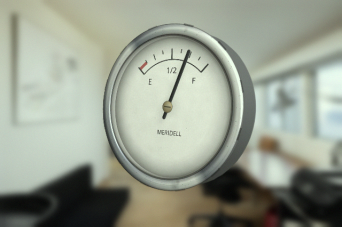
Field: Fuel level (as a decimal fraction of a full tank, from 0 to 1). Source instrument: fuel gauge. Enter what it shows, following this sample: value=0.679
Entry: value=0.75
